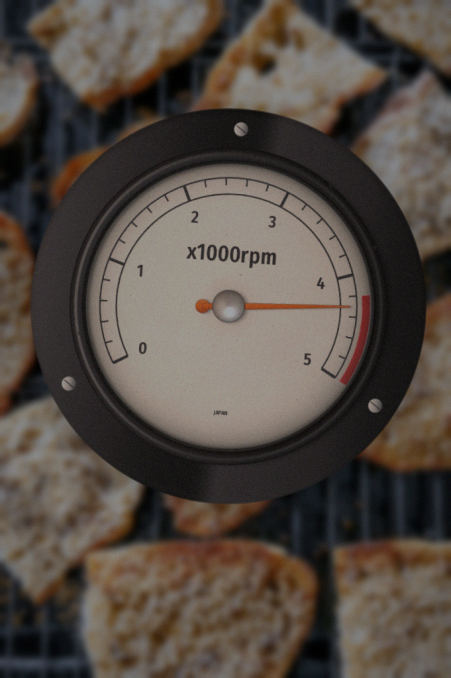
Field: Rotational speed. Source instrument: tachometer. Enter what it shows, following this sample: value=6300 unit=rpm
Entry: value=4300 unit=rpm
